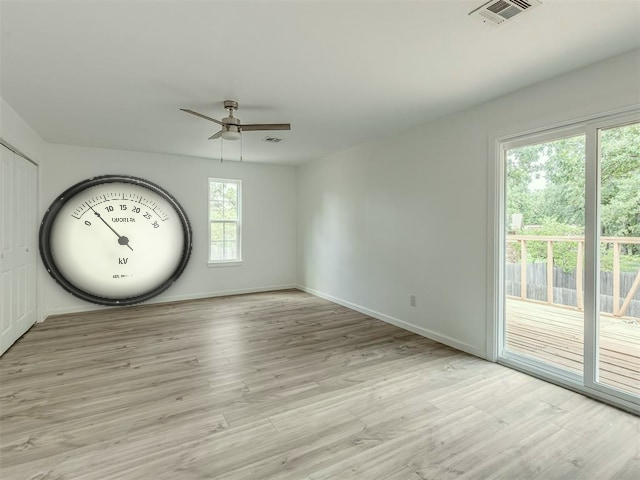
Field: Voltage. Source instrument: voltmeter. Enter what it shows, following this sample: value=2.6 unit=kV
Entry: value=5 unit=kV
